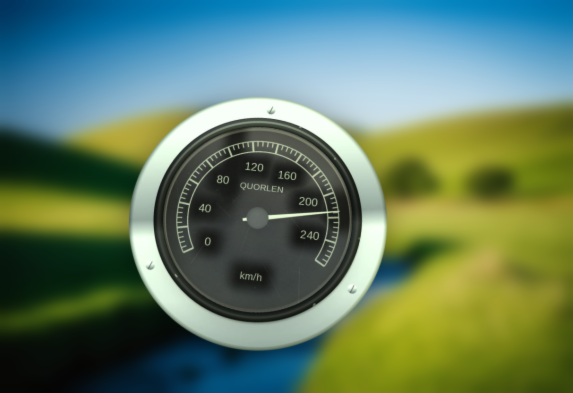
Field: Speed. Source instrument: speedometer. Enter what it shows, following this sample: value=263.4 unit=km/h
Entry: value=216 unit=km/h
